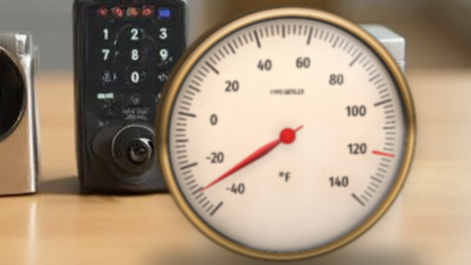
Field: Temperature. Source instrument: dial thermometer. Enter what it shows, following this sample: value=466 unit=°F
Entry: value=-30 unit=°F
